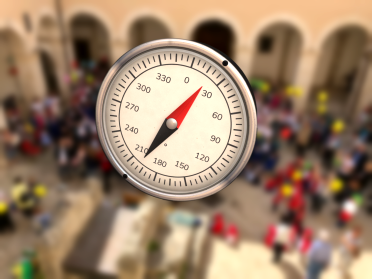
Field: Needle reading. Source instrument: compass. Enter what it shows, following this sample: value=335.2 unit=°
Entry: value=20 unit=°
